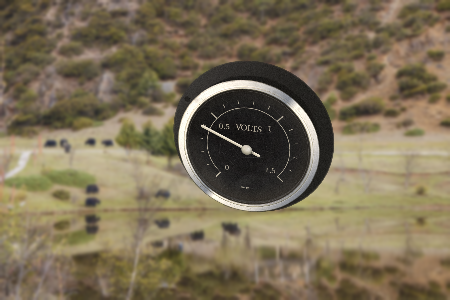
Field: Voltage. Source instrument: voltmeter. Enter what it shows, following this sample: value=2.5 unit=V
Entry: value=0.4 unit=V
